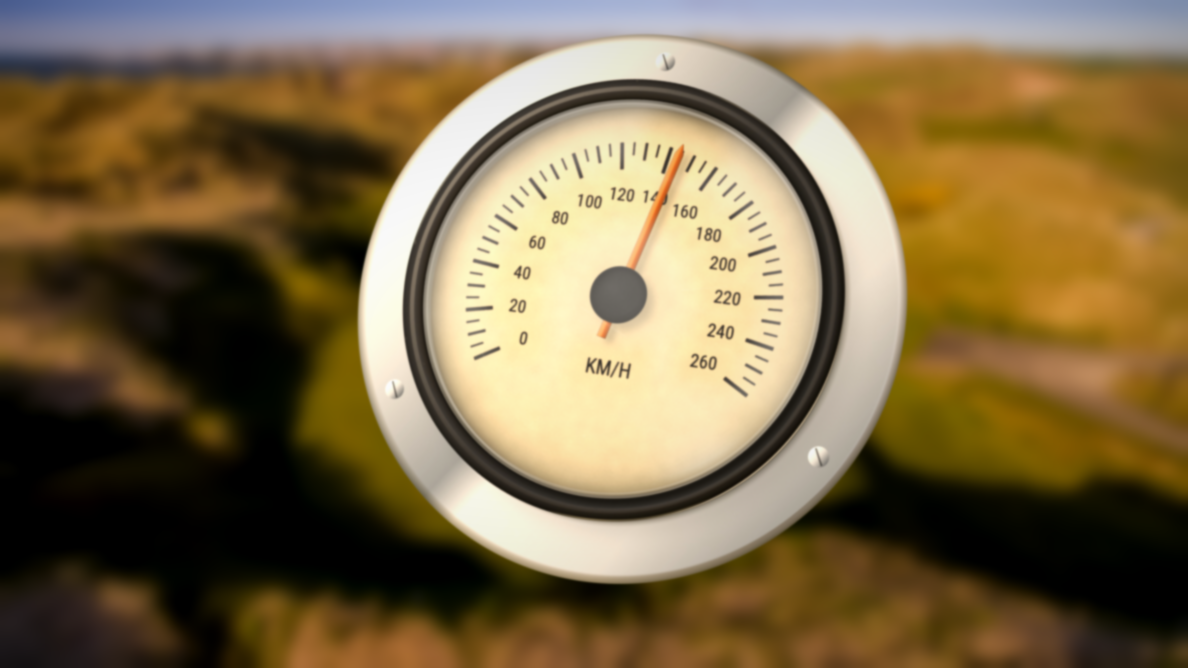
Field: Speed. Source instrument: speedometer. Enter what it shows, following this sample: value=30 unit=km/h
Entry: value=145 unit=km/h
